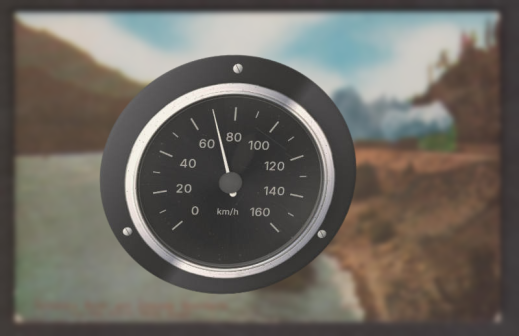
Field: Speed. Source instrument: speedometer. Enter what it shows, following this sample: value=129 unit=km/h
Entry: value=70 unit=km/h
